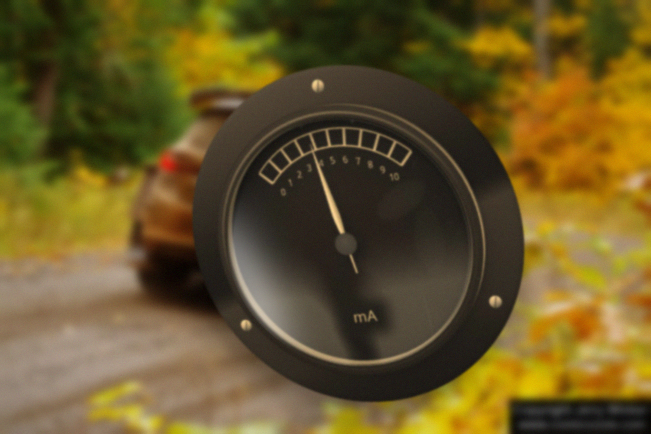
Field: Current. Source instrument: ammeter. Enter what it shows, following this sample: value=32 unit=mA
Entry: value=4 unit=mA
